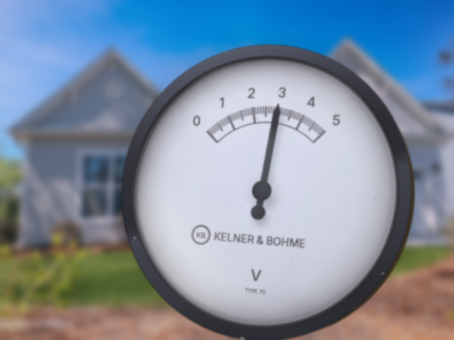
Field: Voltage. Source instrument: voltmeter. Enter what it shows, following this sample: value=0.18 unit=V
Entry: value=3 unit=V
